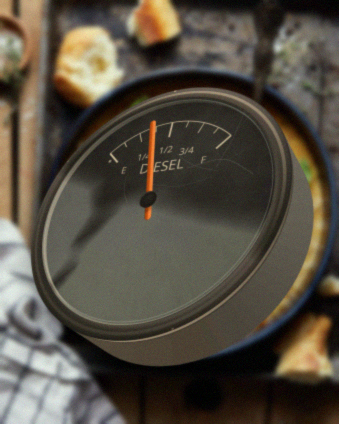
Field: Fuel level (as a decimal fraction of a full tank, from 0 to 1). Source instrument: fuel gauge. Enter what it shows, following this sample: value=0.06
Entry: value=0.375
